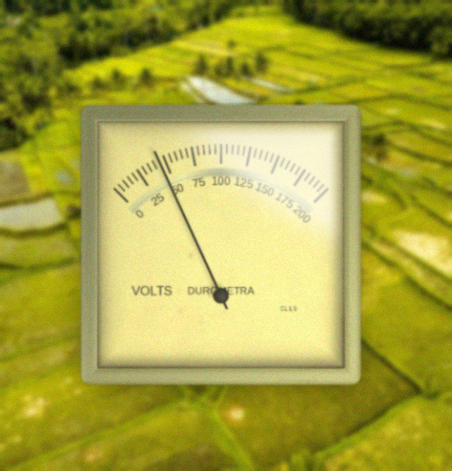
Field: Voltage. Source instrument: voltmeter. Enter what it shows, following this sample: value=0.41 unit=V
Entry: value=45 unit=V
